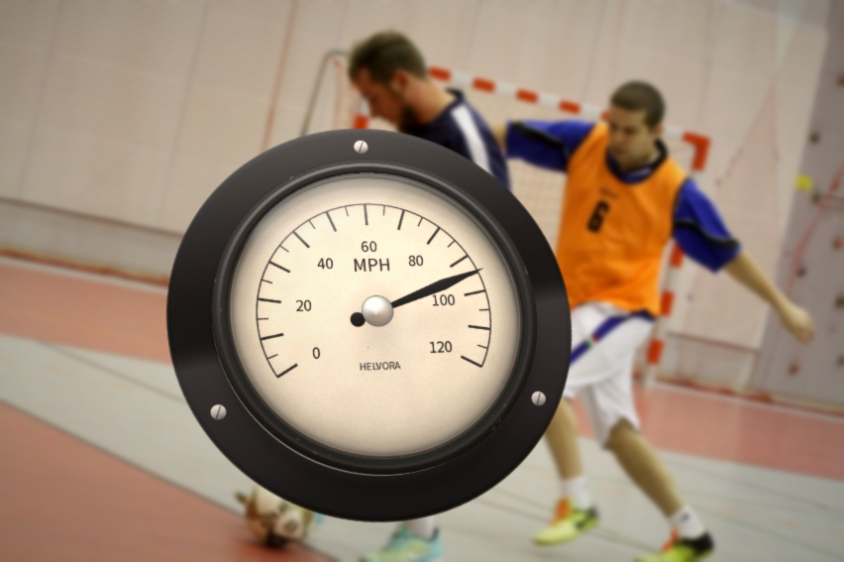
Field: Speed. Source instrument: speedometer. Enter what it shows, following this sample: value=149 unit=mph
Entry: value=95 unit=mph
